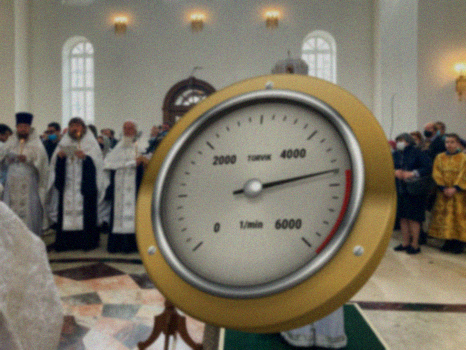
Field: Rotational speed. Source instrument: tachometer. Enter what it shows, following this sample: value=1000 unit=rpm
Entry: value=4800 unit=rpm
